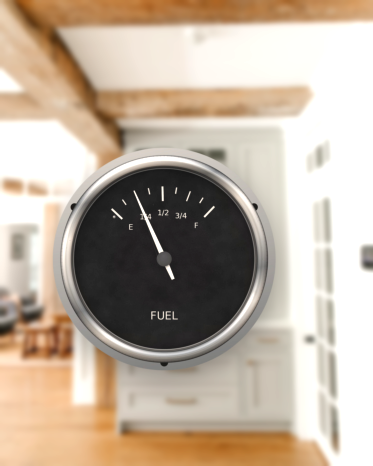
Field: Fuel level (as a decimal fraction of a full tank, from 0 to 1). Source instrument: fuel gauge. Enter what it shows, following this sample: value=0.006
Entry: value=0.25
